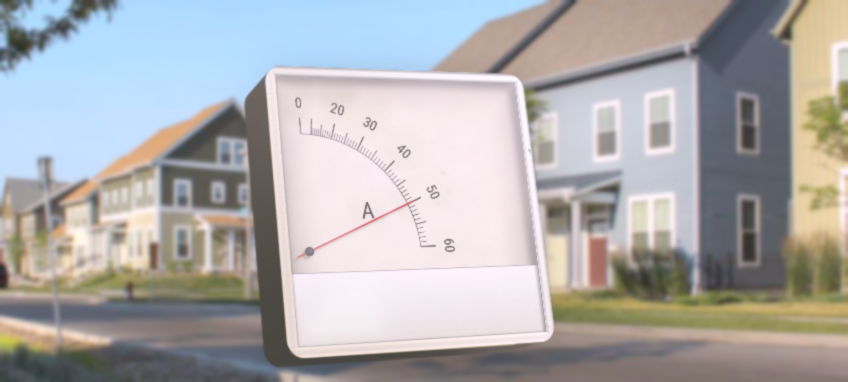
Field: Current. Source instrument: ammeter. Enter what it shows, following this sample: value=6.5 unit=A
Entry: value=50 unit=A
